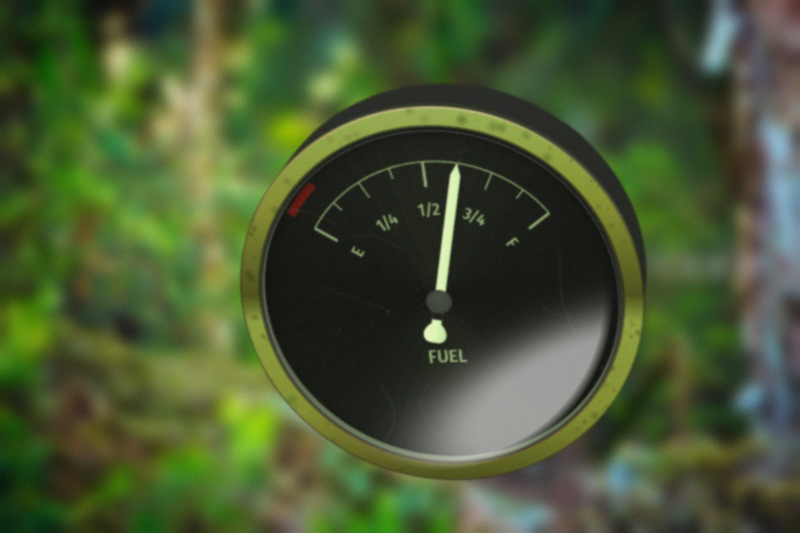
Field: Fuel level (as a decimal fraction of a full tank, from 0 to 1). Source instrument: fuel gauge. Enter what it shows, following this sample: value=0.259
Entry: value=0.625
